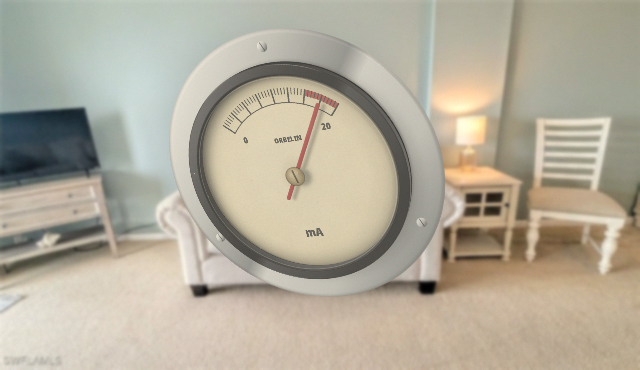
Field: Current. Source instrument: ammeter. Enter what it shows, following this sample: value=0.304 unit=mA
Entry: value=17.5 unit=mA
